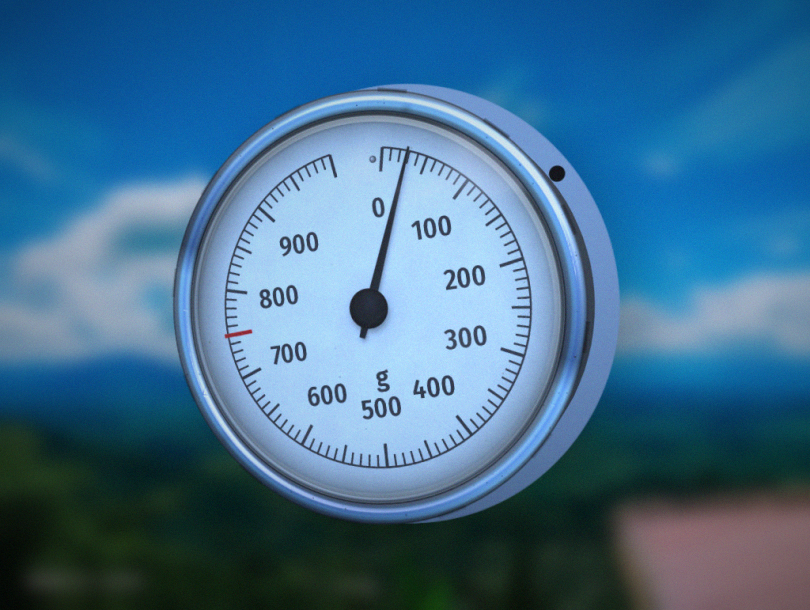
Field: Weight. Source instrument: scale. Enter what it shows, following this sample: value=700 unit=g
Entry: value=30 unit=g
